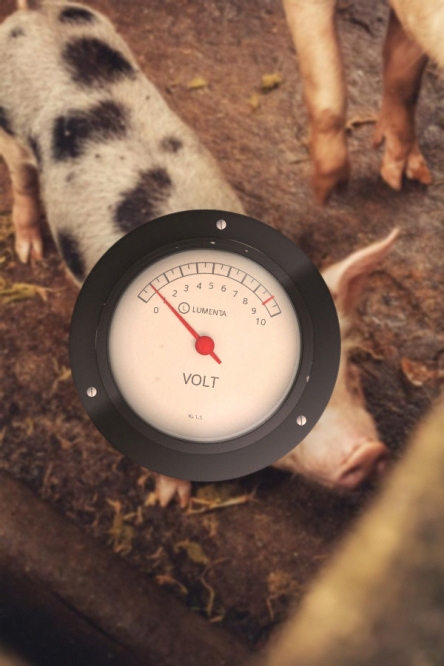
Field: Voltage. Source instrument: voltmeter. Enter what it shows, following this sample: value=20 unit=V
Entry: value=1 unit=V
